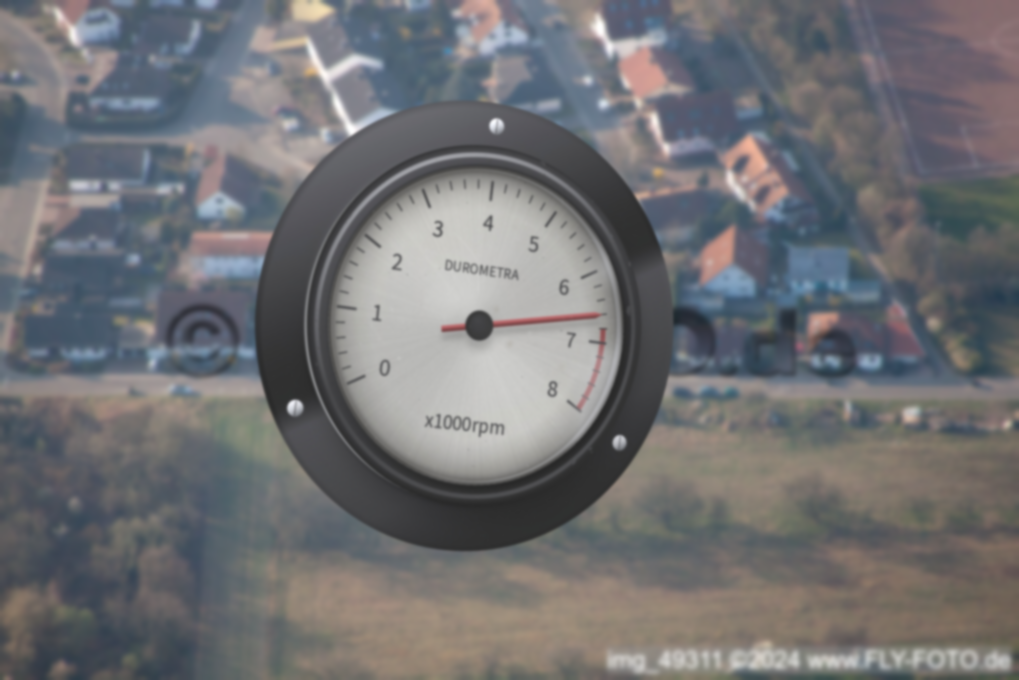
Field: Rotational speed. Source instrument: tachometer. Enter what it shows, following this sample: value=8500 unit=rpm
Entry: value=6600 unit=rpm
